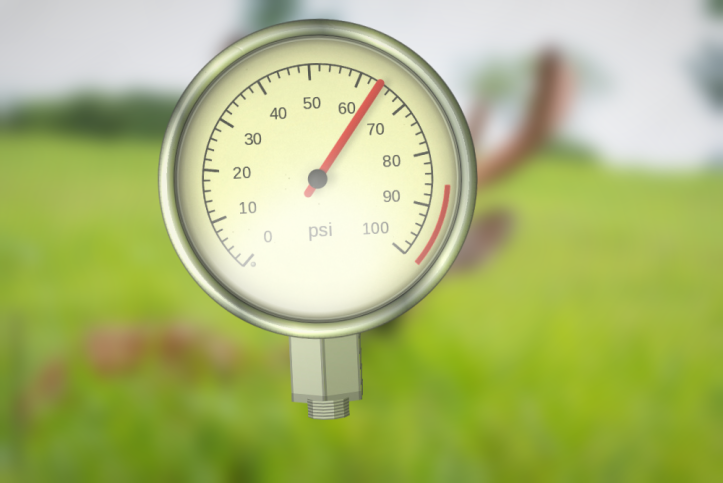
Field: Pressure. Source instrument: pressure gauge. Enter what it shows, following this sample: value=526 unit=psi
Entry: value=64 unit=psi
